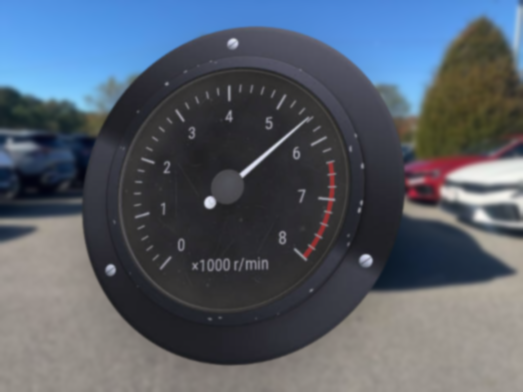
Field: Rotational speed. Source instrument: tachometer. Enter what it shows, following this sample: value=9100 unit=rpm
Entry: value=5600 unit=rpm
